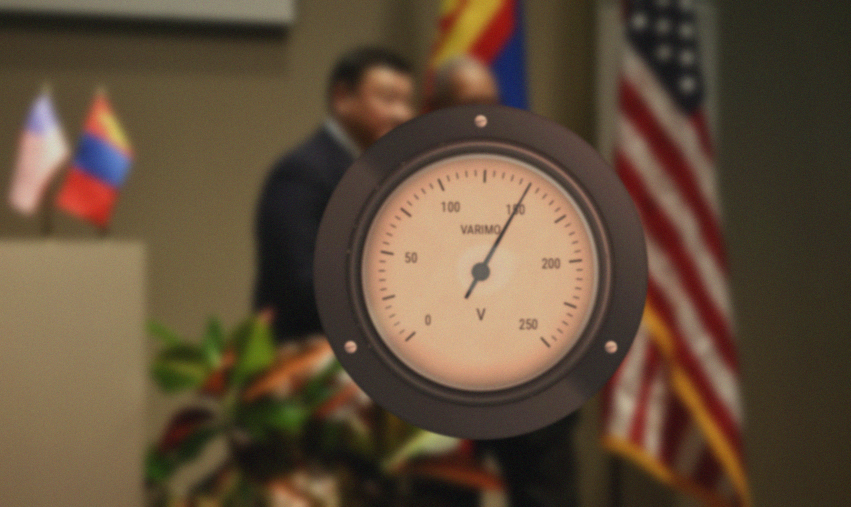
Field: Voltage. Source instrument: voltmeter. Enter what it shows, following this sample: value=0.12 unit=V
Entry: value=150 unit=V
